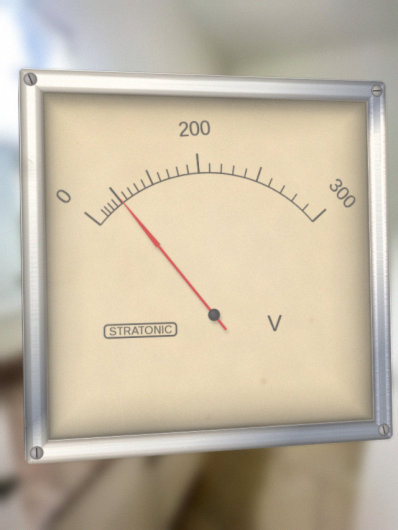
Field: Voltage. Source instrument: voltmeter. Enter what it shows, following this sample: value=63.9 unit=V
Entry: value=100 unit=V
